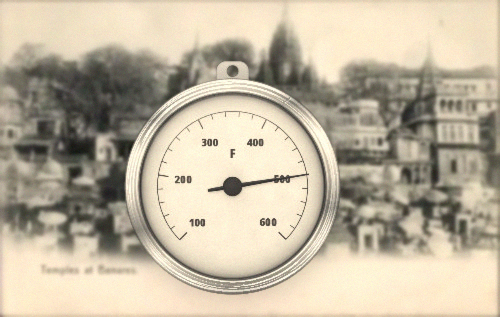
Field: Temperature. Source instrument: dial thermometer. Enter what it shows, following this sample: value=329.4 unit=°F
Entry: value=500 unit=°F
